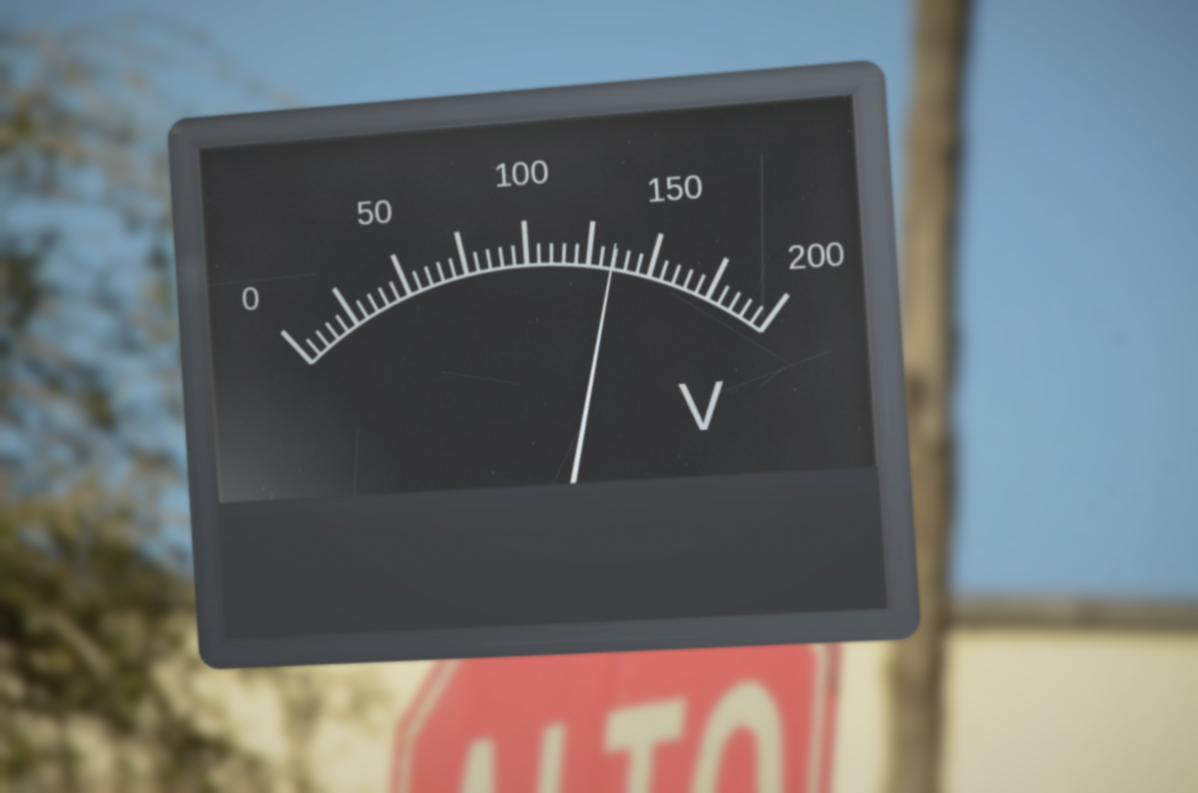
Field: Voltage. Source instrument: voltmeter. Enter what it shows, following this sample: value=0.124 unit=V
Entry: value=135 unit=V
